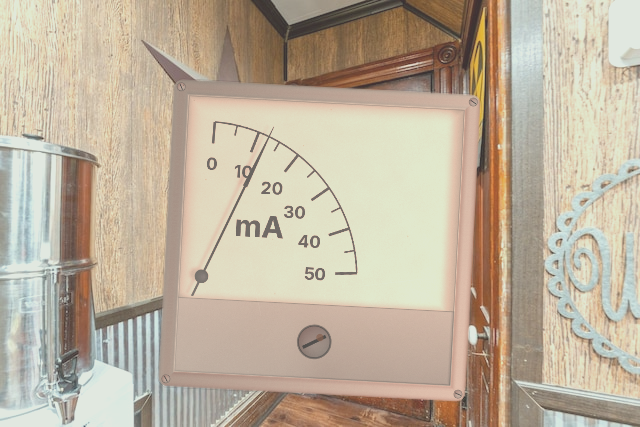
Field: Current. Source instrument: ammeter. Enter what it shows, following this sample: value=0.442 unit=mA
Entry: value=12.5 unit=mA
